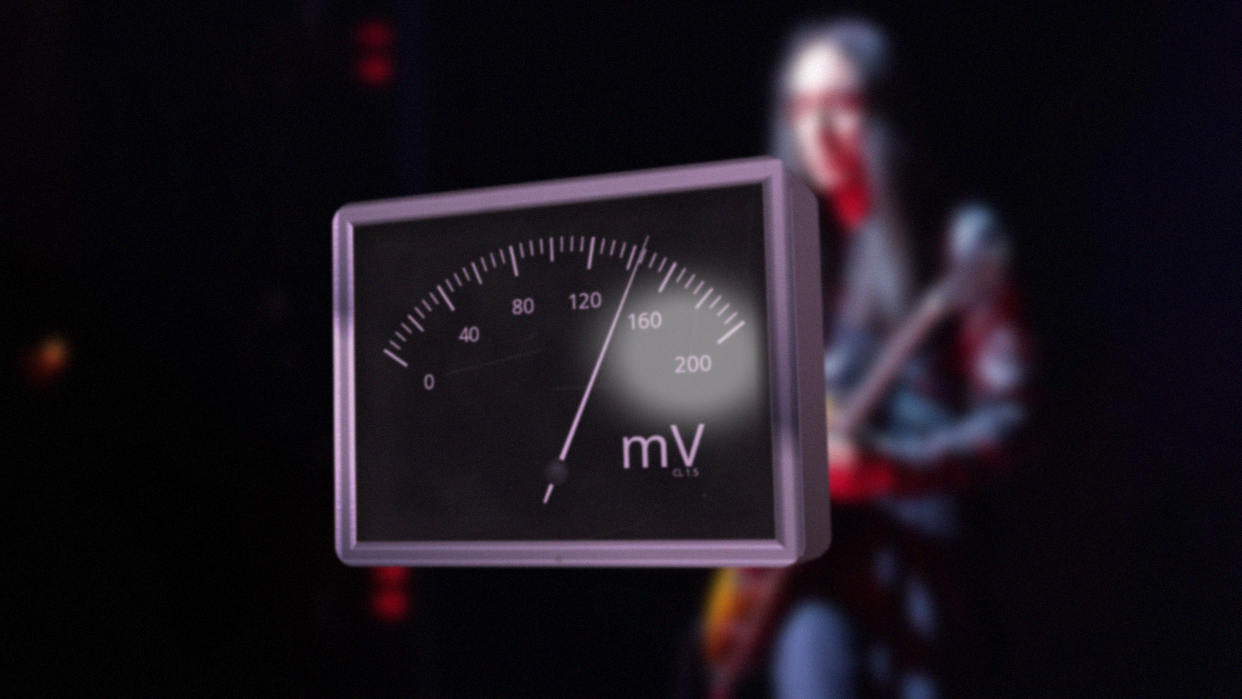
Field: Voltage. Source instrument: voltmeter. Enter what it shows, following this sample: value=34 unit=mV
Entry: value=145 unit=mV
